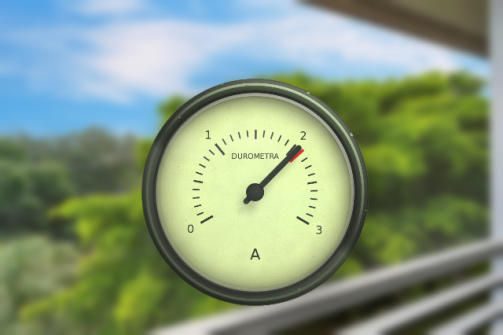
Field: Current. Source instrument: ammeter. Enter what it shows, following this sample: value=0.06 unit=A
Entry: value=2.05 unit=A
